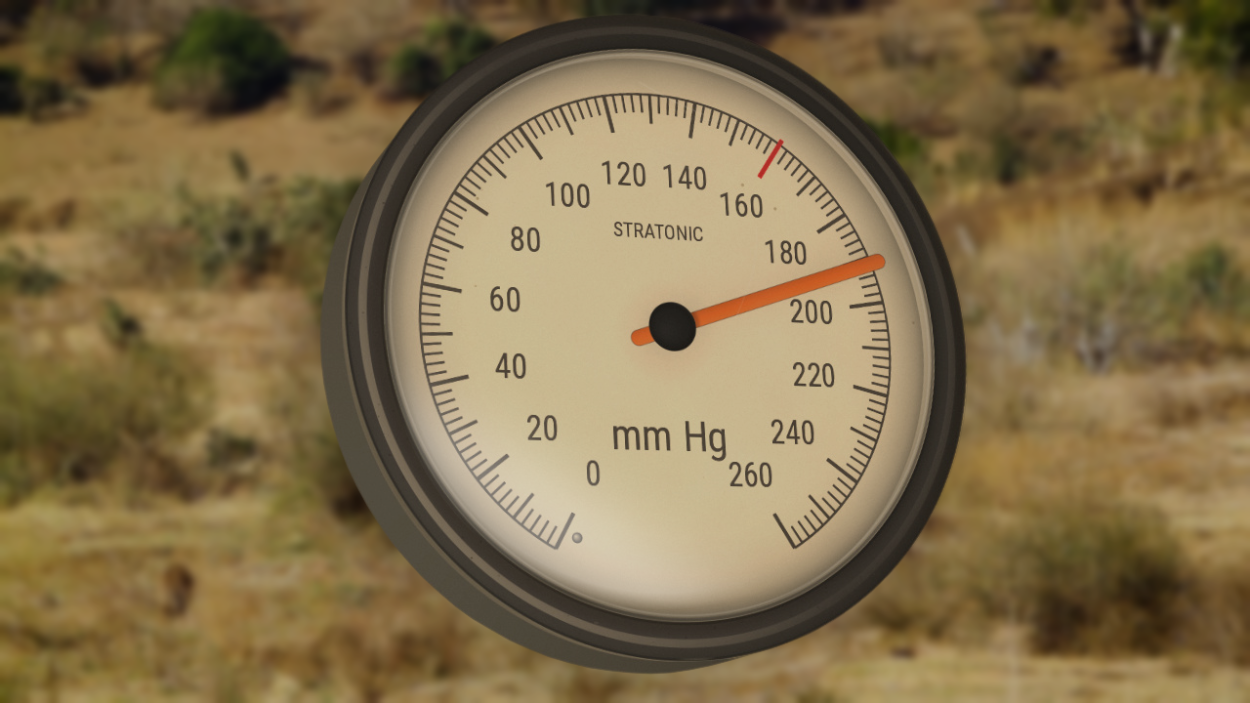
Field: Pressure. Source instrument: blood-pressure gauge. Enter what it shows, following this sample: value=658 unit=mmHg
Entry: value=192 unit=mmHg
